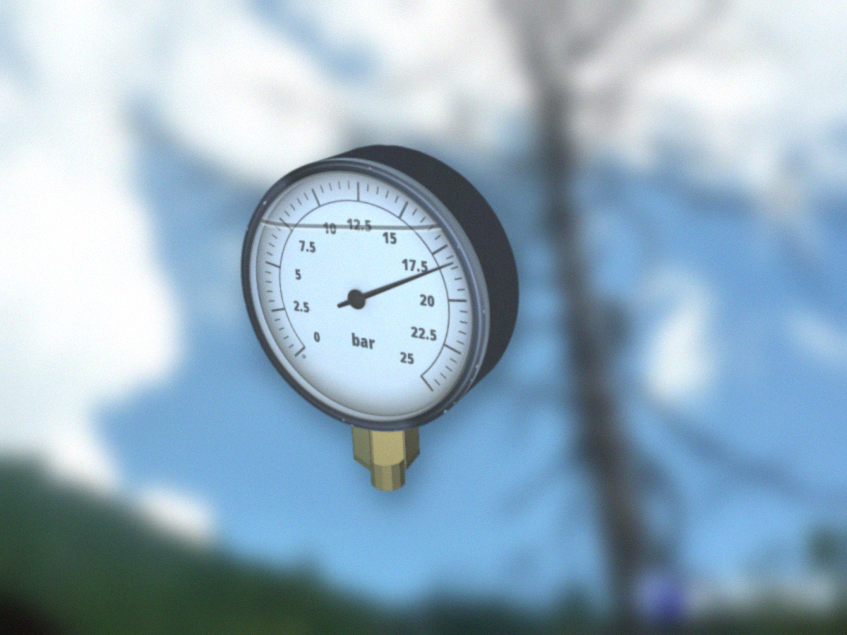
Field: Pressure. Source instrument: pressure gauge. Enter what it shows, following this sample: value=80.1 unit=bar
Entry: value=18.25 unit=bar
